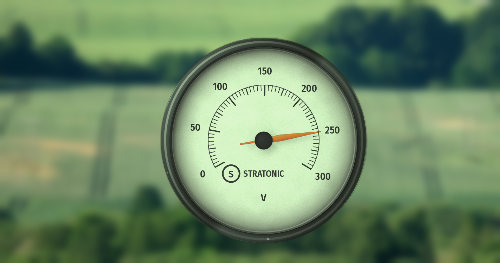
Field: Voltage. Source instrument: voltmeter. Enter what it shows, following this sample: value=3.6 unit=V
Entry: value=250 unit=V
